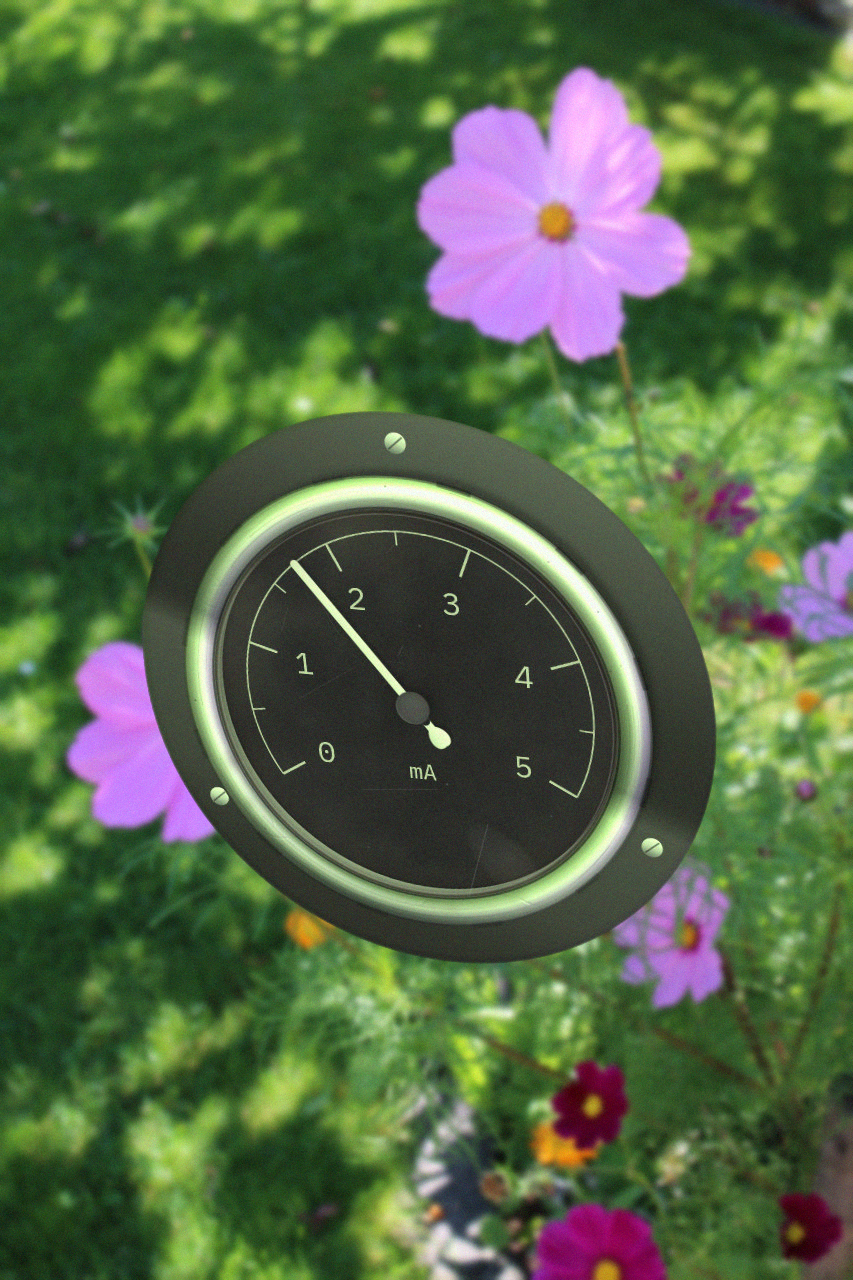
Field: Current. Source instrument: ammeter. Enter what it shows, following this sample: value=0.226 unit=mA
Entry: value=1.75 unit=mA
